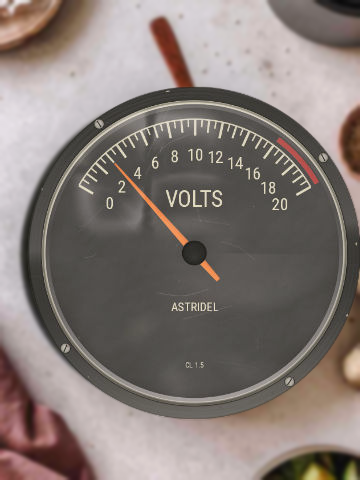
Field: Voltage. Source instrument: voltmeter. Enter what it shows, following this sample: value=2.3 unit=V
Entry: value=3 unit=V
